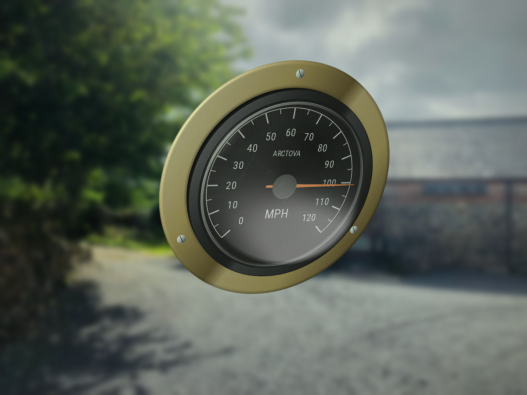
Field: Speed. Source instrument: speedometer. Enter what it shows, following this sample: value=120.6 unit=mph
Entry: value=100 unit=mph
